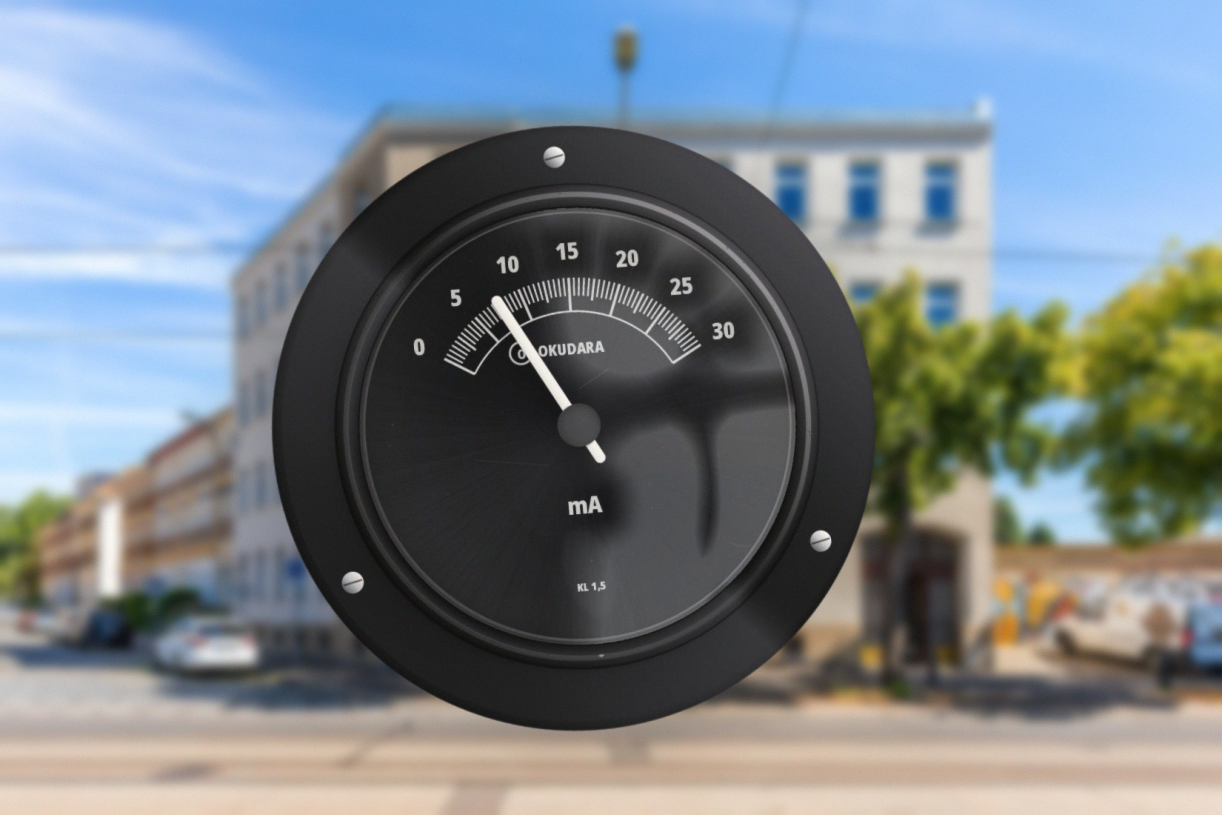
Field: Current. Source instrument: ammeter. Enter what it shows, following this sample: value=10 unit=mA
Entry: value=7.5 unit=mA
